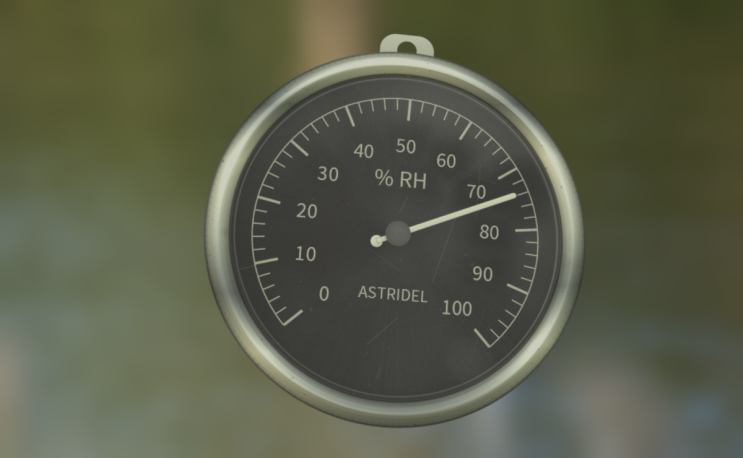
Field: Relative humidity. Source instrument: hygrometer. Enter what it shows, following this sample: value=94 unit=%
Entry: value=74 unit=%
